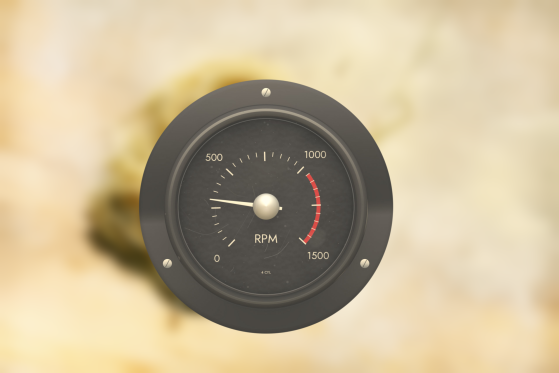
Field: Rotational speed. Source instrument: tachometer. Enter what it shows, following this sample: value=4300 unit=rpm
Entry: value=300 unit=rpm
